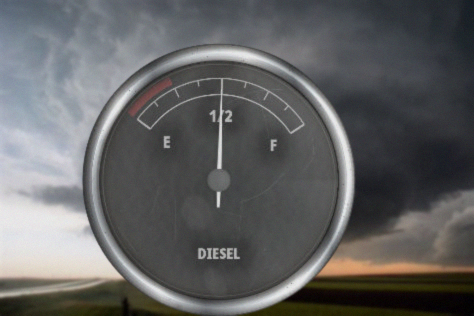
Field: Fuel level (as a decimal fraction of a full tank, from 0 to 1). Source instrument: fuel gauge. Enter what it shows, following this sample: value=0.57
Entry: value=0.5
